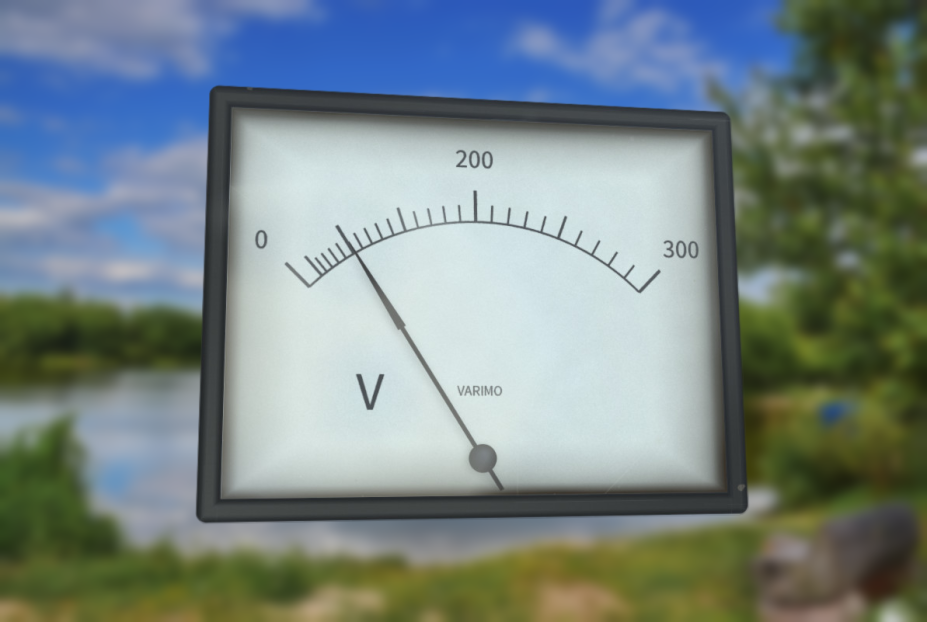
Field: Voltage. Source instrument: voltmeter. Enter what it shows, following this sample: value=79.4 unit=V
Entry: value=100 unit=V
